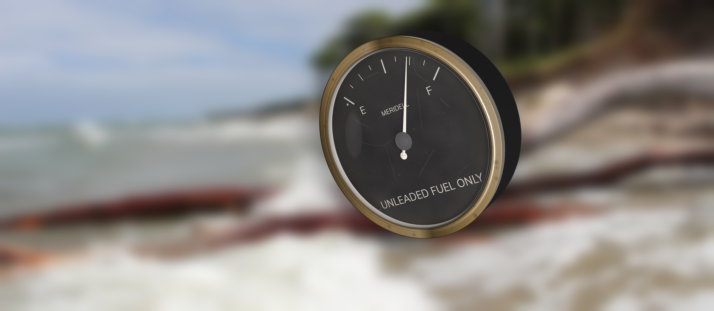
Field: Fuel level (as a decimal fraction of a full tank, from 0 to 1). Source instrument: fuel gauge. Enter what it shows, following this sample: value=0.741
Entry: value=0.75
